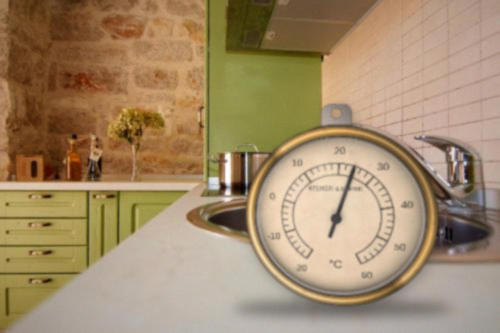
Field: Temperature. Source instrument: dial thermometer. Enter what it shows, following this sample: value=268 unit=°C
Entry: value=24 unit=°C
